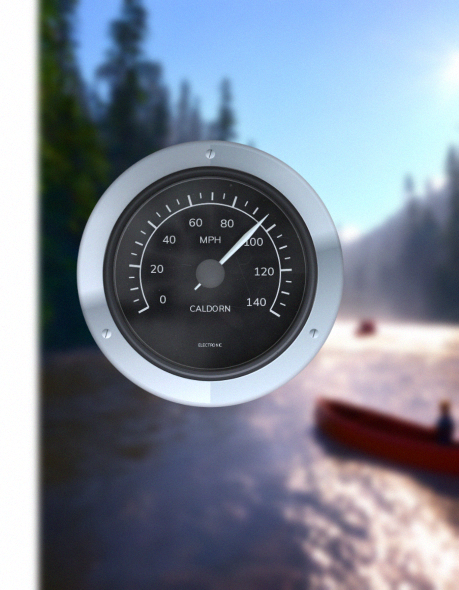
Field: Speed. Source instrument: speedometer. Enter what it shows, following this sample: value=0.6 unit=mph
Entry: value=95 unit=mph
